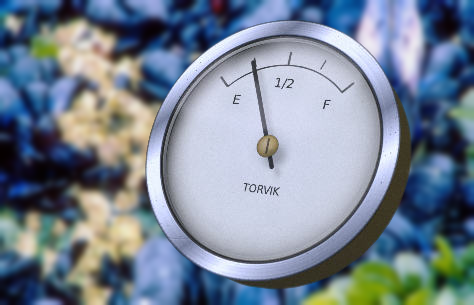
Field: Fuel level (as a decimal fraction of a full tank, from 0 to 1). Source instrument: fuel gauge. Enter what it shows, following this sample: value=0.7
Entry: value=0.25
